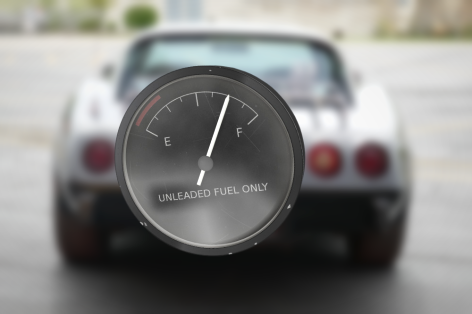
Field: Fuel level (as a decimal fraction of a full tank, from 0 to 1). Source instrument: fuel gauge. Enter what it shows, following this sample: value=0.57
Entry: value=0.75
